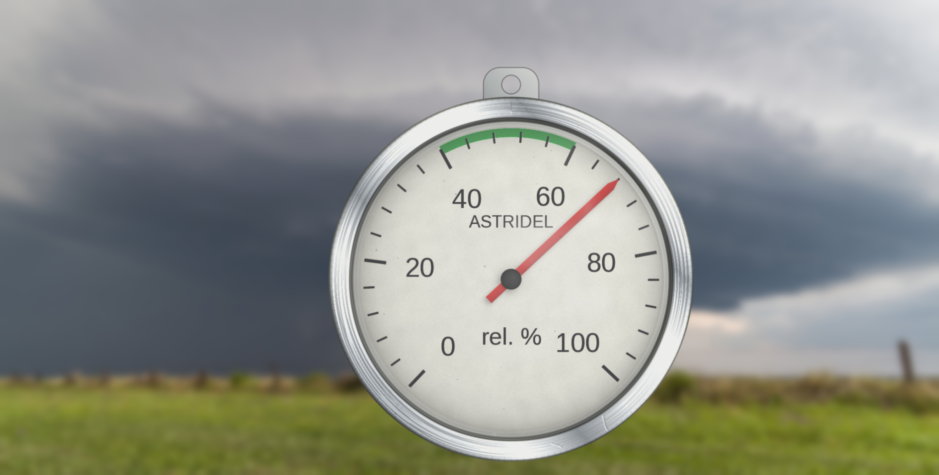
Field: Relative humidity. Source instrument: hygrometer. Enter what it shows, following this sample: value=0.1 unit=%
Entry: value=68 unit=%
